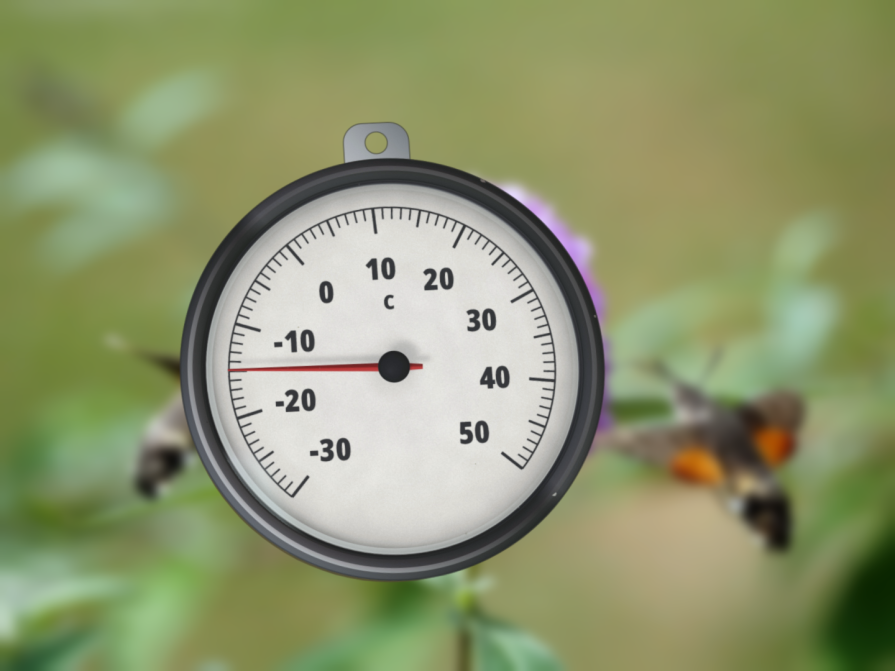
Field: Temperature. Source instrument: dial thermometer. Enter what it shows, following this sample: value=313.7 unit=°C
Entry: value=-15 unit=°C
